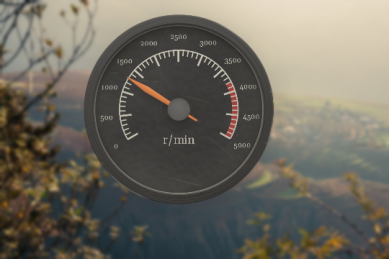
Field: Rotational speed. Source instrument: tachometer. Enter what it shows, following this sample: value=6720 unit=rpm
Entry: value=1300 unit=rpm
